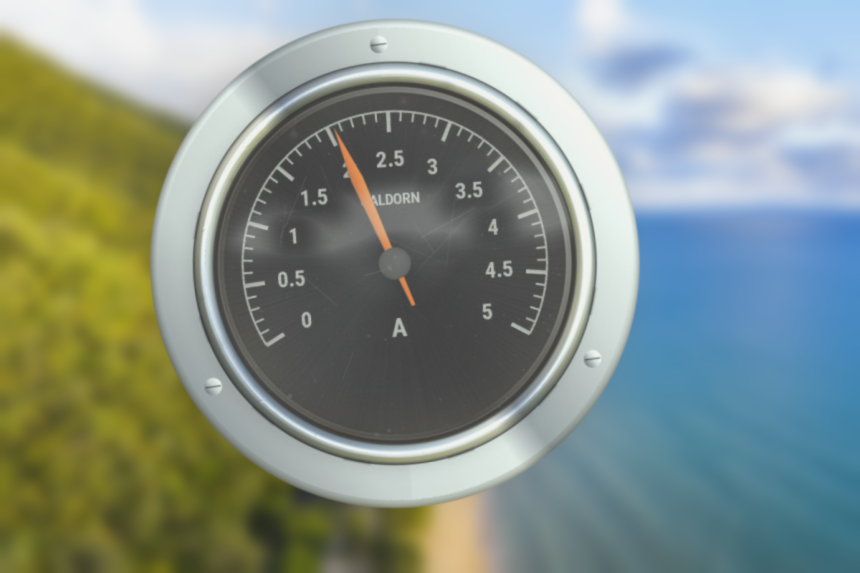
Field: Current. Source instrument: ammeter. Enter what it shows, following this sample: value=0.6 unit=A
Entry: value=2.05 unit=A
